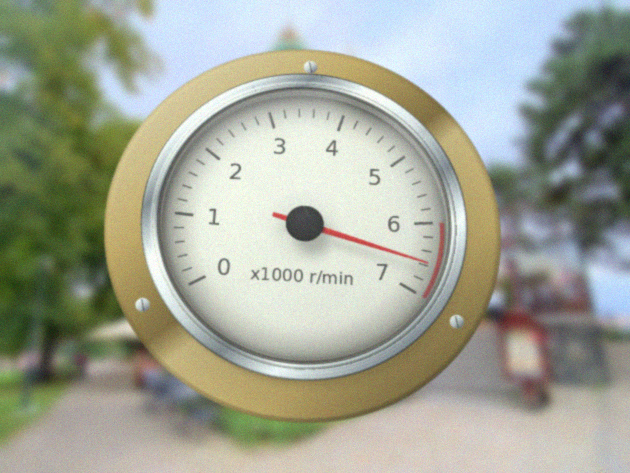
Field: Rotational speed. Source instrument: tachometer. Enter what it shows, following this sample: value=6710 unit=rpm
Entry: value=6600 unit=rpm
